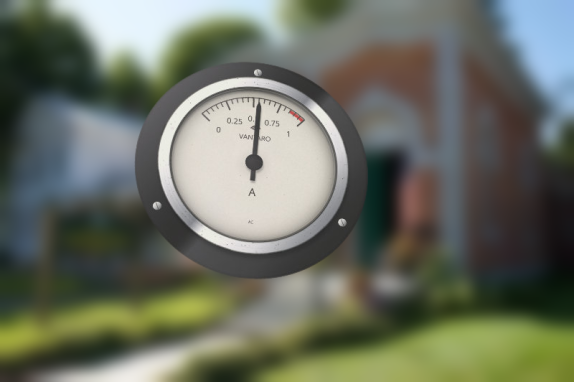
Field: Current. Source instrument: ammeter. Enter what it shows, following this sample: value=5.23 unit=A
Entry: value=0.55 unit=A
